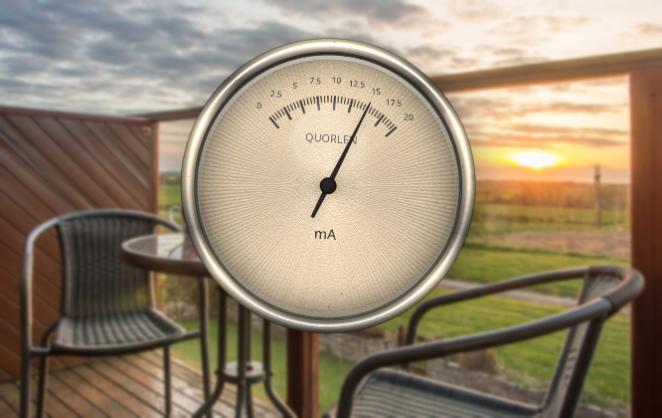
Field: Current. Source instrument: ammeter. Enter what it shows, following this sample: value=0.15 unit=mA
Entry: value=15 unit=mA
